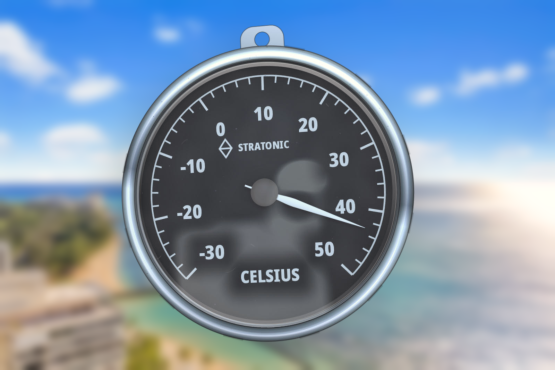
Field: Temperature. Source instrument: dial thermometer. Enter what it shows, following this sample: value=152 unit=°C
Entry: value=43 unit=°C
